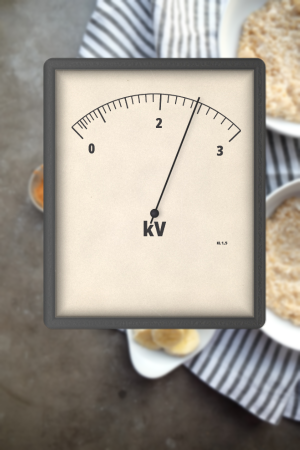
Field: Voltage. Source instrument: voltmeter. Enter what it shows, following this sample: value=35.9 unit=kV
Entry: value=2.45 unit=kV
